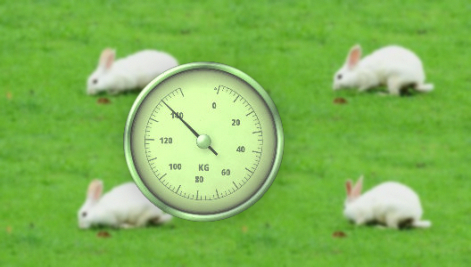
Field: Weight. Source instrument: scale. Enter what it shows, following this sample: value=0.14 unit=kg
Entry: value=140 unit=kg
